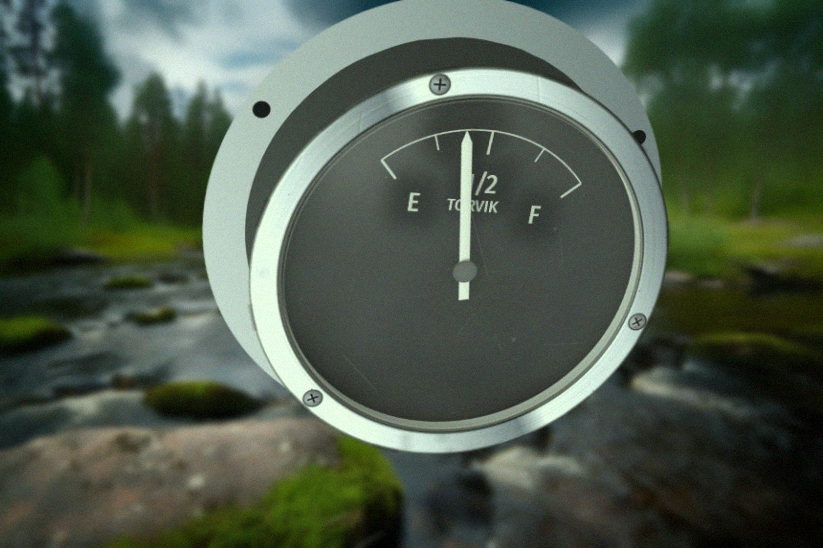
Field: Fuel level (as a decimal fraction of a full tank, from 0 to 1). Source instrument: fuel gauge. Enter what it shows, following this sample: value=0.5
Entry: value=0.375
